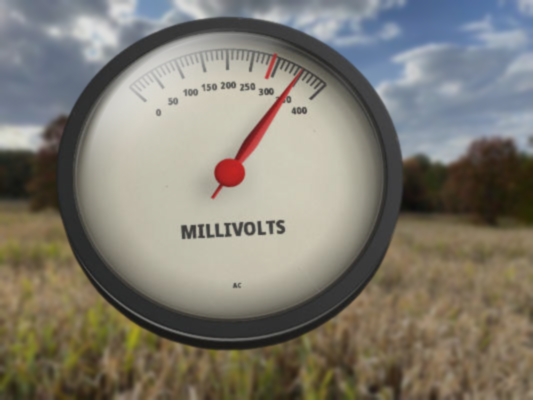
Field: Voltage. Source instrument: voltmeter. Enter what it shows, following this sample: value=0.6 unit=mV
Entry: value=350 unit=mV
